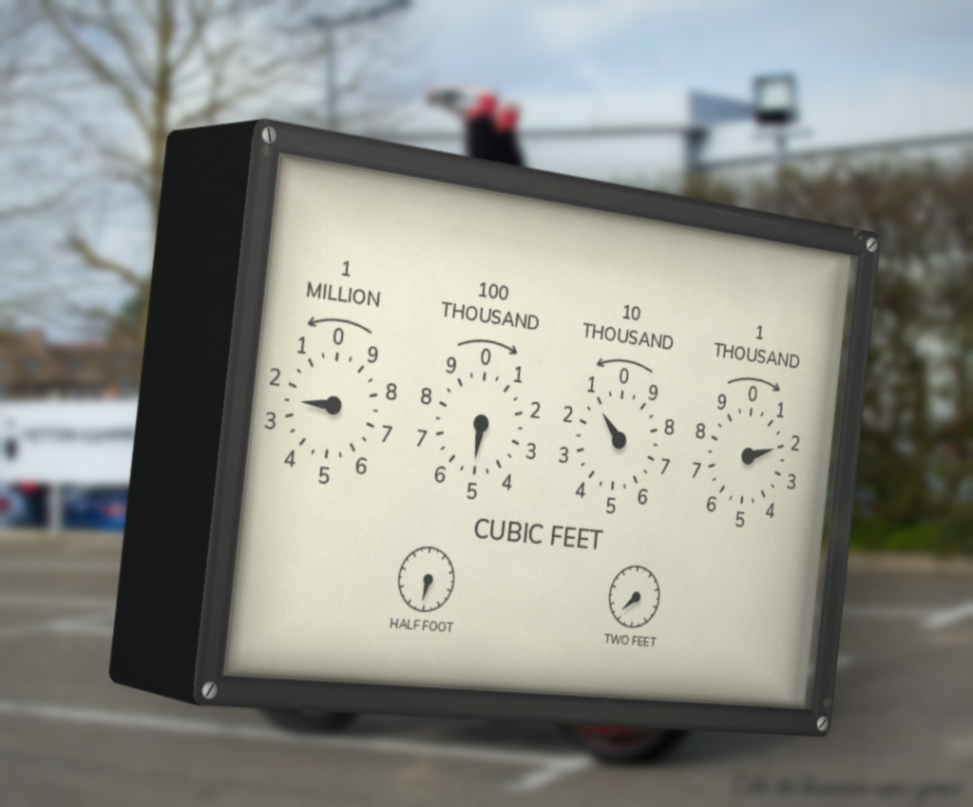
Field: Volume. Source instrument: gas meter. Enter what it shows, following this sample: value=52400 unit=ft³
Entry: value=251200 unit=ft³
